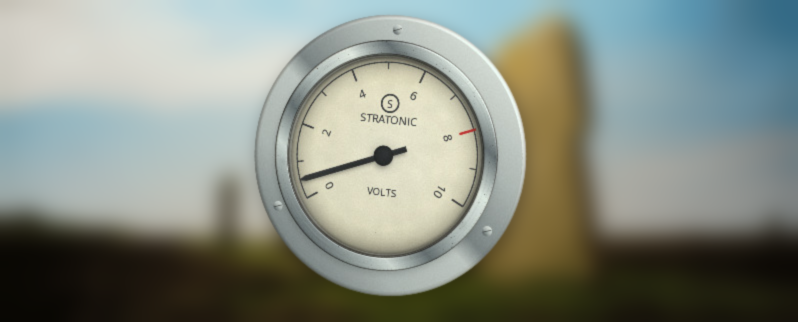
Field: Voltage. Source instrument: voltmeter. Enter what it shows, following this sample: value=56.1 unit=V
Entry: value=0.5 unit=V
